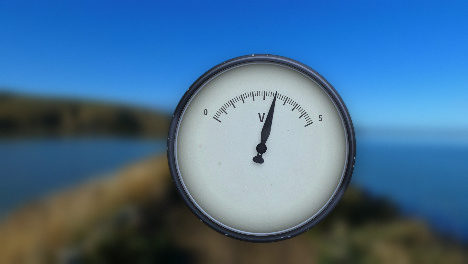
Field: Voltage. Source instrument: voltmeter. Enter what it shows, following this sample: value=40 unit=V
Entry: value=3 unit=V
